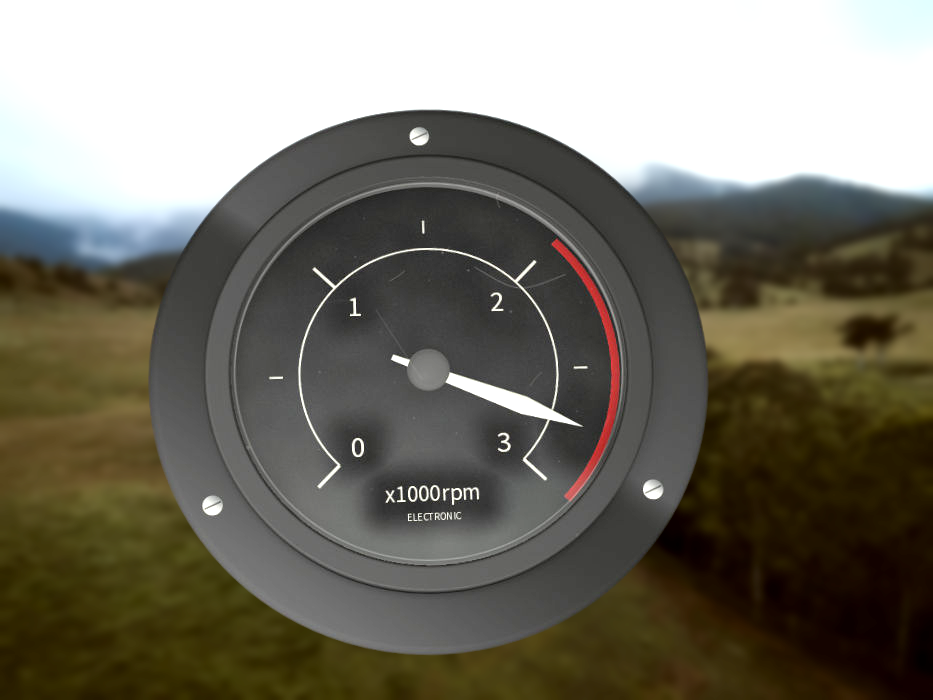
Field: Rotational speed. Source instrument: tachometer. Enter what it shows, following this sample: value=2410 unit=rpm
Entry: value=2750 unit=rpm
